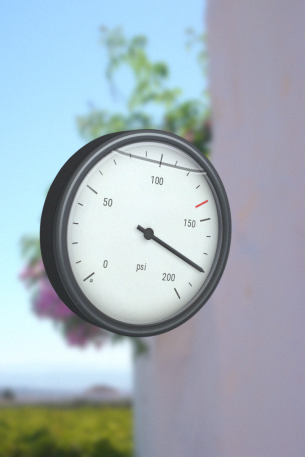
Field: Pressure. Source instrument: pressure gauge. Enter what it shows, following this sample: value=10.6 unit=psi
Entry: value=180 unit=psi
